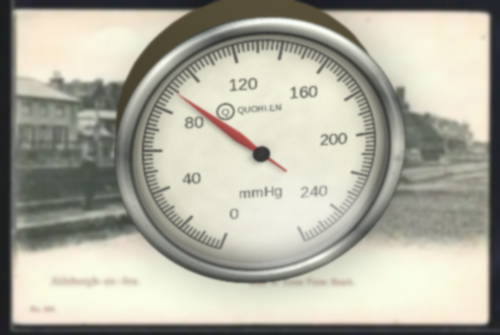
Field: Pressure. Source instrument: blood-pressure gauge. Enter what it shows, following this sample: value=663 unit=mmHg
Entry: value=90 unit=mmHg
